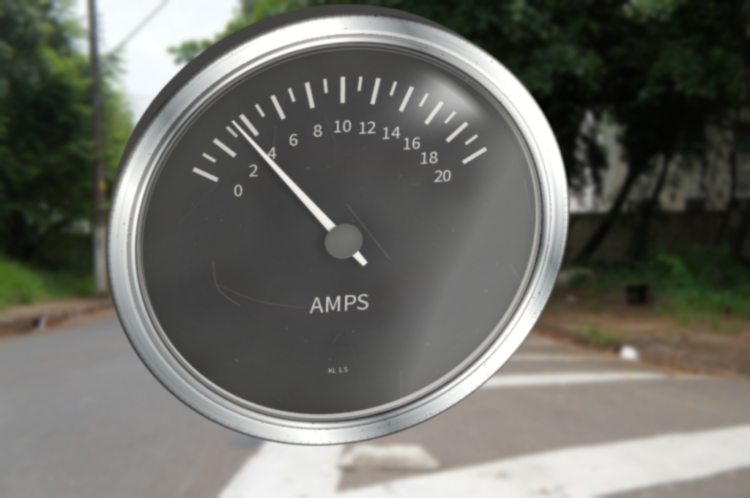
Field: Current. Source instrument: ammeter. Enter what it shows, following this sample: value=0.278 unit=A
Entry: value=3.5 unit=A
